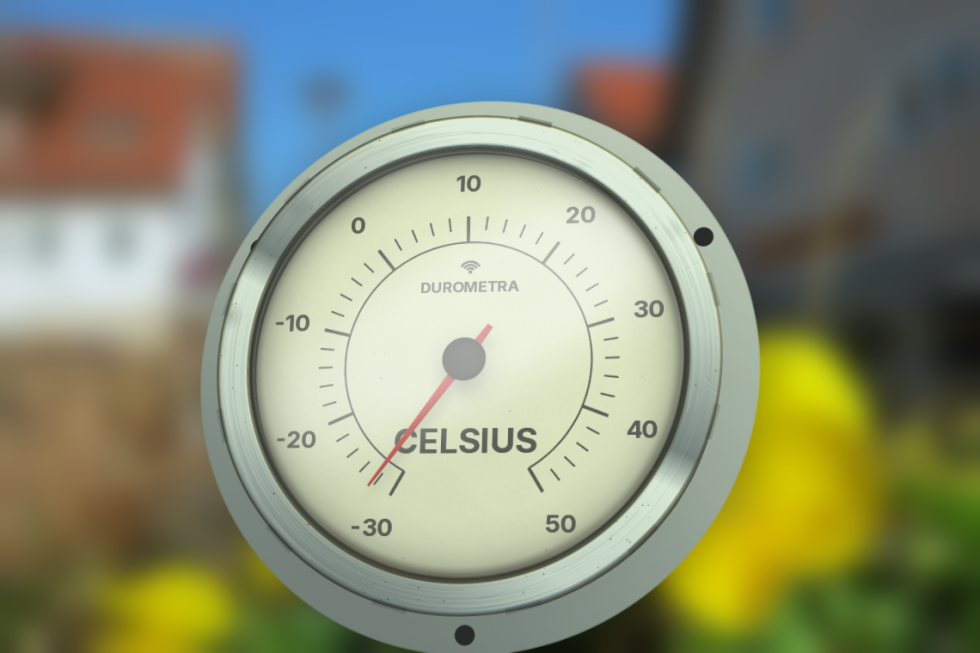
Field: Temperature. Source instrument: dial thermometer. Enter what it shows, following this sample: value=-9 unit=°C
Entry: value=-28 unit=°C
